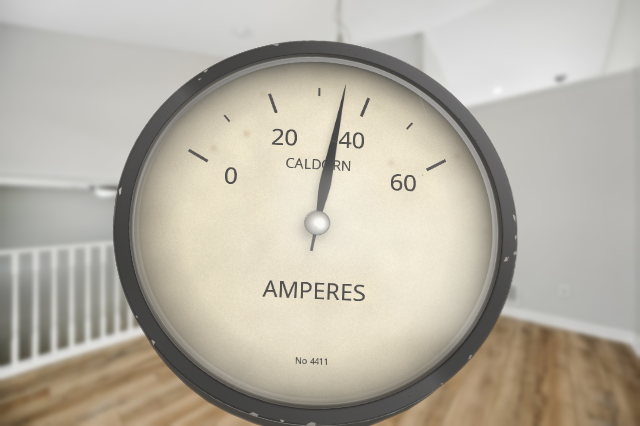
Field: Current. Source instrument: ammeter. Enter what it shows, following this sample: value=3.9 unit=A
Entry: value=35 unit=A
